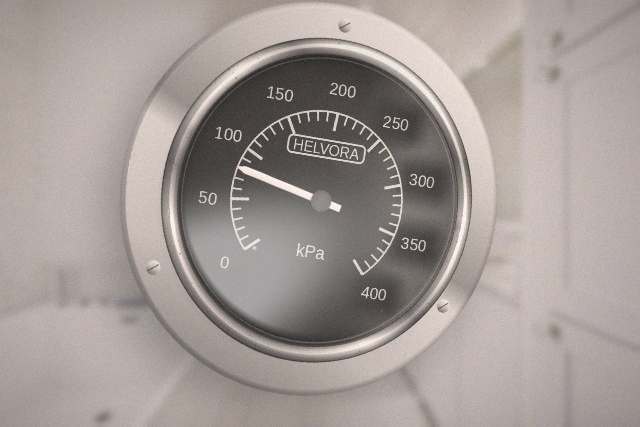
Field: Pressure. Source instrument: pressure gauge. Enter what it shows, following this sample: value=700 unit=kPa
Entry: value=80 unit=kPa
